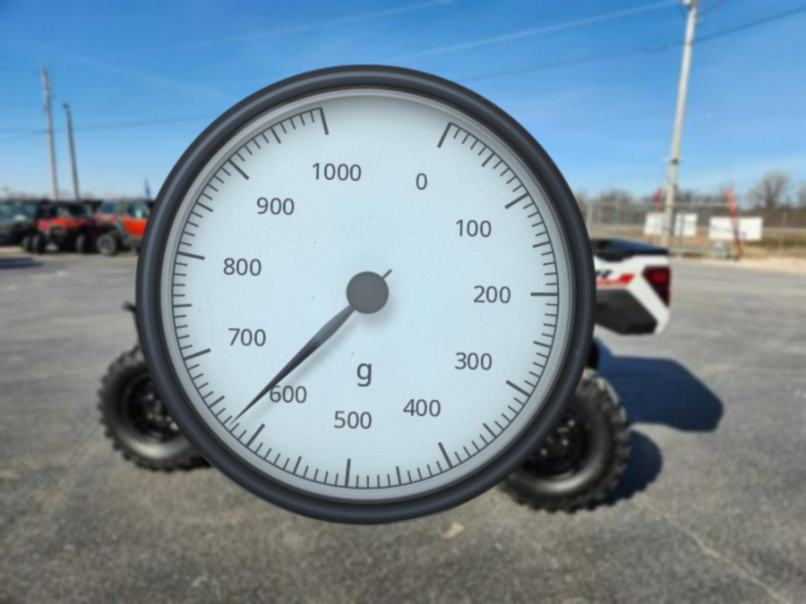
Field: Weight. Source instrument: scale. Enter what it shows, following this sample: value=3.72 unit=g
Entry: value=625 unit=g
